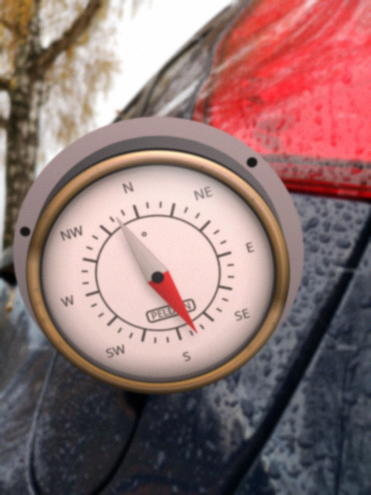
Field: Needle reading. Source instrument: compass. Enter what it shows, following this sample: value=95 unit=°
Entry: value=165 unit=°
